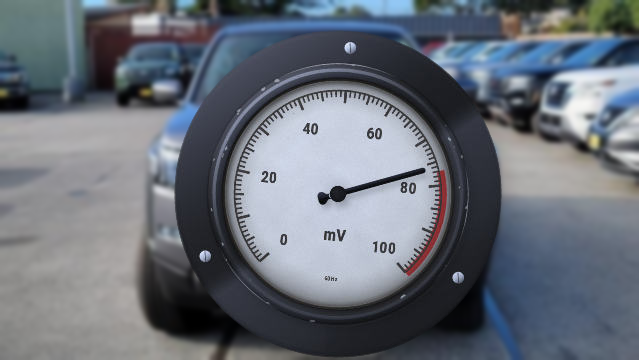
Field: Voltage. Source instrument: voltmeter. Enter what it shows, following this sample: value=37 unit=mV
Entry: value=76 unit=mV
